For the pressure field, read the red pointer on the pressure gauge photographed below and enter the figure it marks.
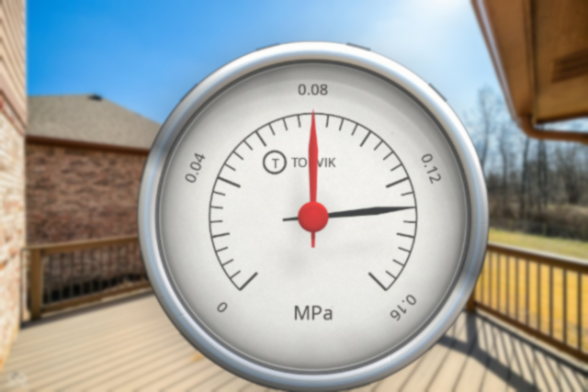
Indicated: 0.08 MPa
